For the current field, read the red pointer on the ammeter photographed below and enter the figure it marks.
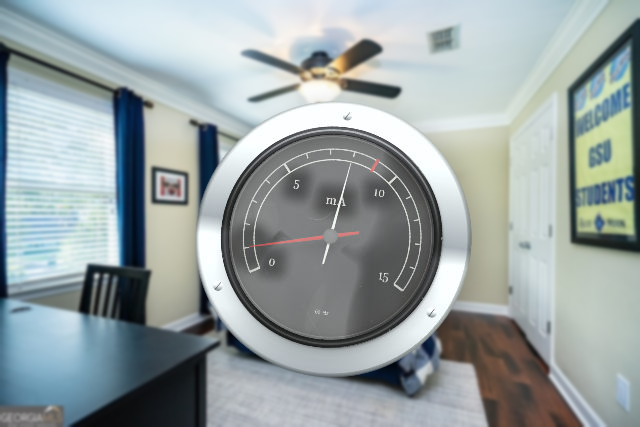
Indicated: 1 mA
